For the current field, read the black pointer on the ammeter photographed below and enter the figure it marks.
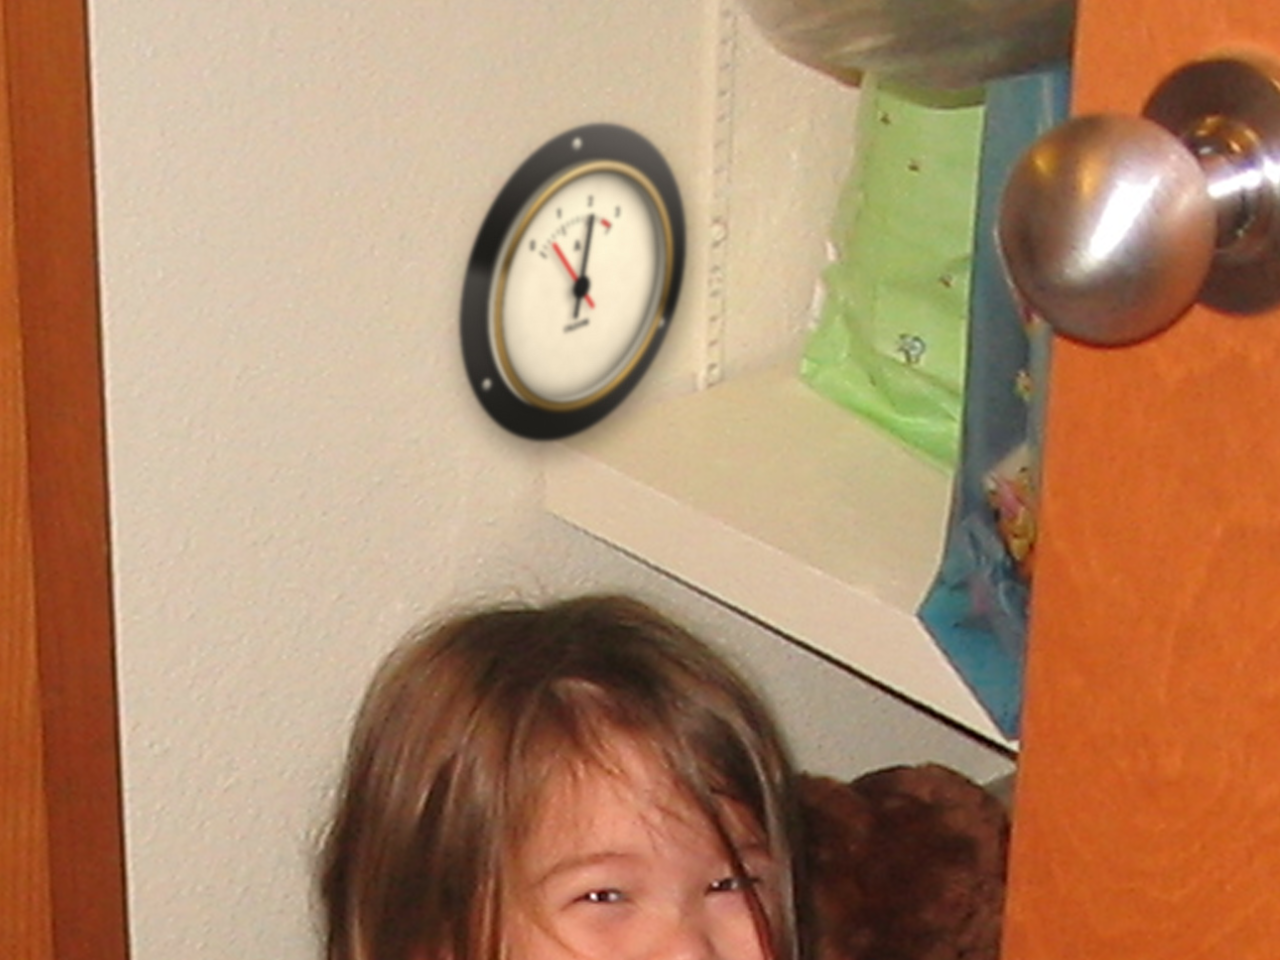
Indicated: 2 A
